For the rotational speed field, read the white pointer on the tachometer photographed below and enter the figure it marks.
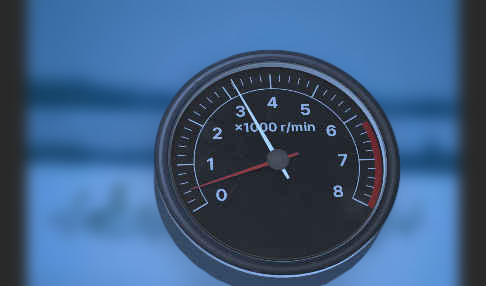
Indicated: 3200 rpm
